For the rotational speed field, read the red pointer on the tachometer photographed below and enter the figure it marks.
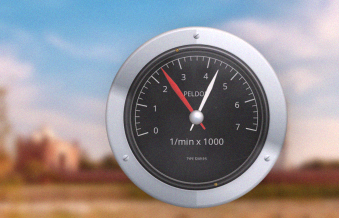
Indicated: 2400 rpm
